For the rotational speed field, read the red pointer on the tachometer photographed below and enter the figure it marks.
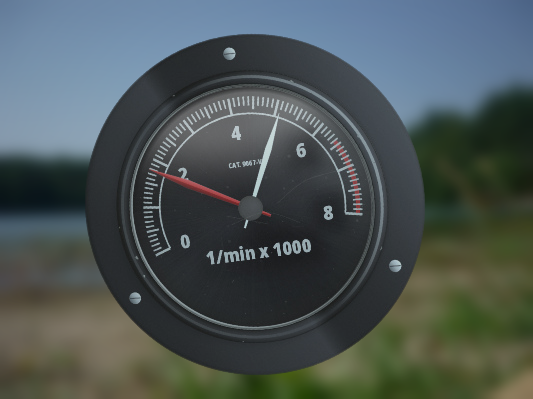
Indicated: 1800 rpm
